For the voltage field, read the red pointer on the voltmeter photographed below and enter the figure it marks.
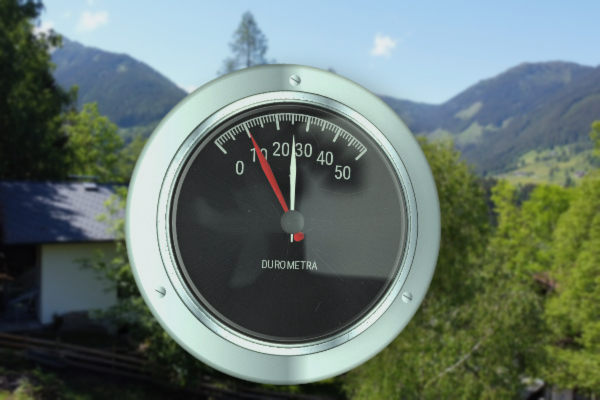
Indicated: 10 V
